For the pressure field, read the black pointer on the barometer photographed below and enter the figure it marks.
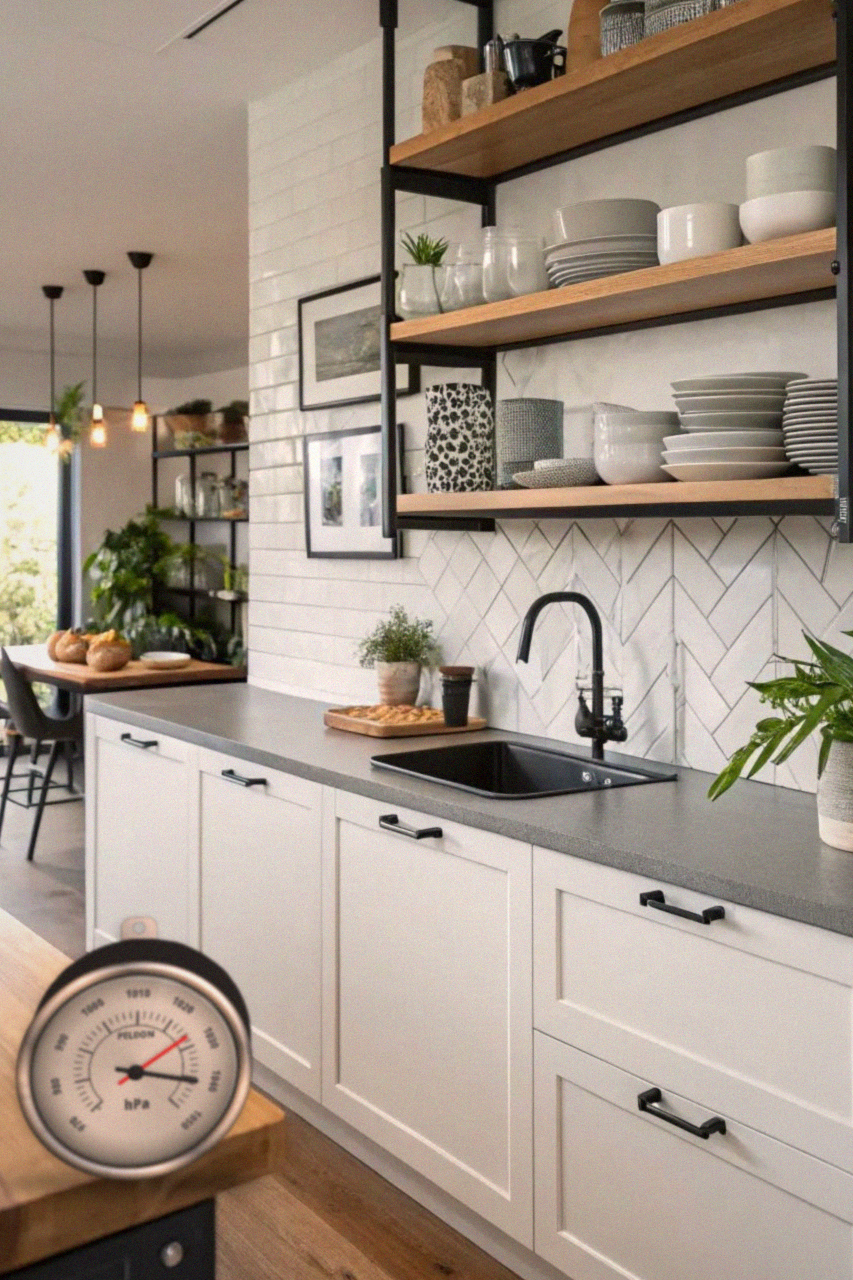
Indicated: 1040 hPa
